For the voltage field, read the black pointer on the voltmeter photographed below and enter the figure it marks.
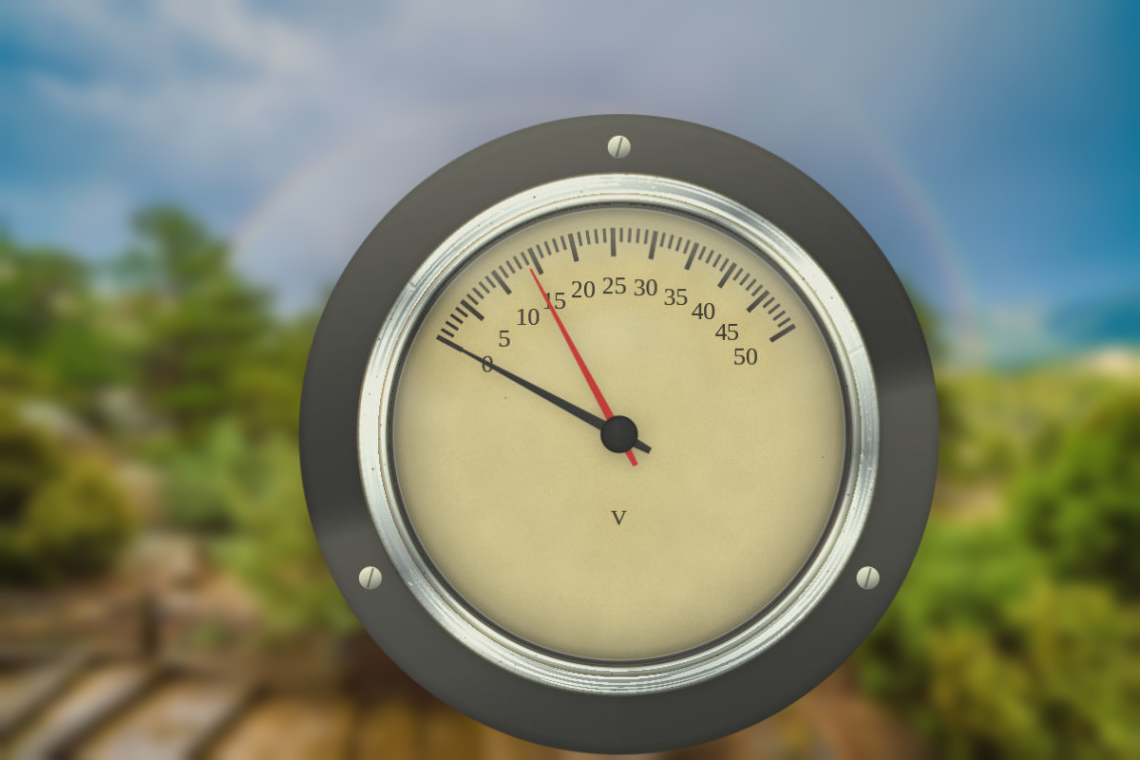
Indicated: 0 V
